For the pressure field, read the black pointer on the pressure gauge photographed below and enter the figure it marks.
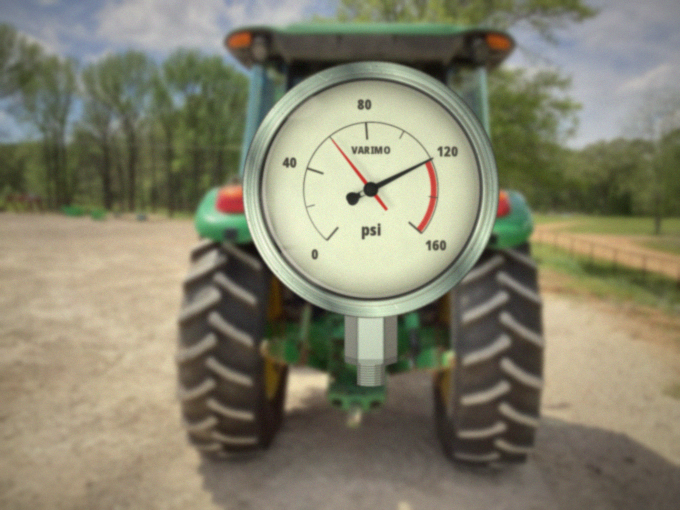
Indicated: 120 psi
